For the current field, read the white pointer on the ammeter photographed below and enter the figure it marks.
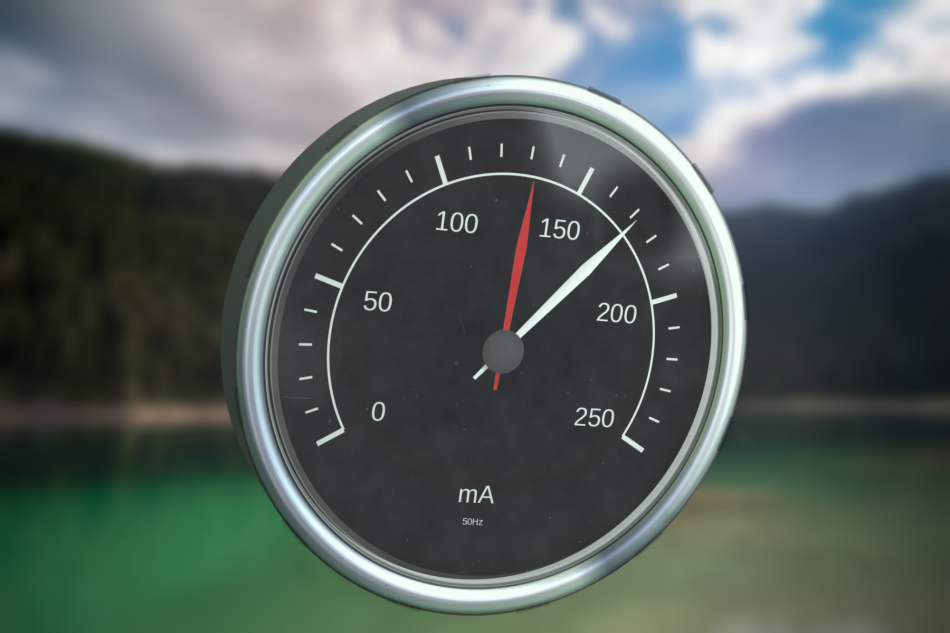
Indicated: 170 mA
